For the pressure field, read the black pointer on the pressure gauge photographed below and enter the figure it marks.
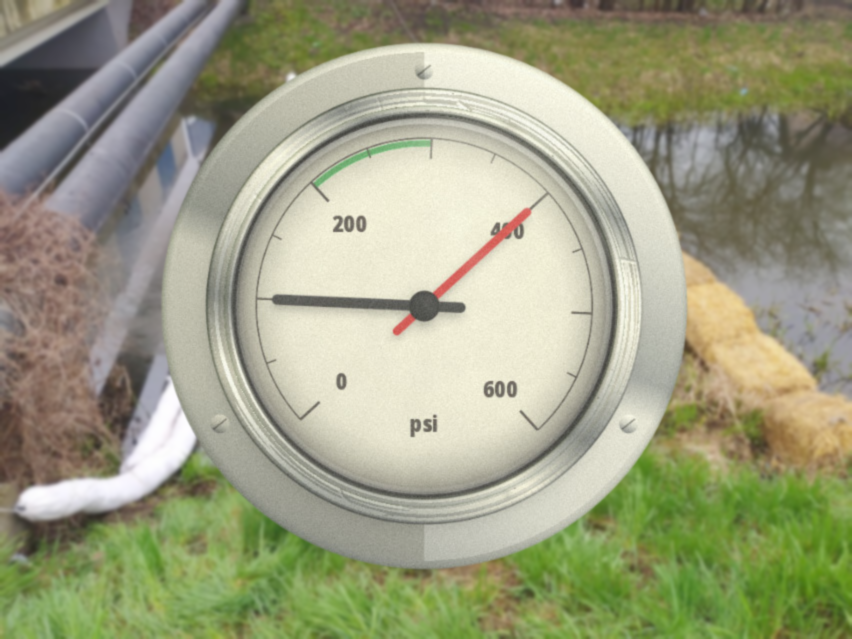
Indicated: 100 psi
